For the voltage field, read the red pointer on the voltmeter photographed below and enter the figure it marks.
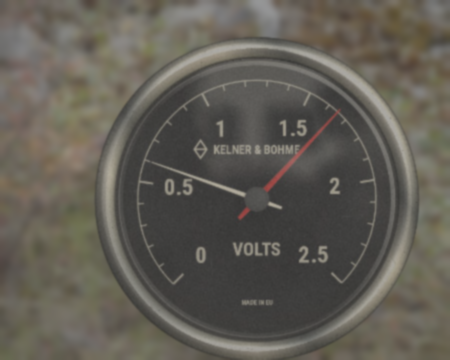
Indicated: 1.65 V
